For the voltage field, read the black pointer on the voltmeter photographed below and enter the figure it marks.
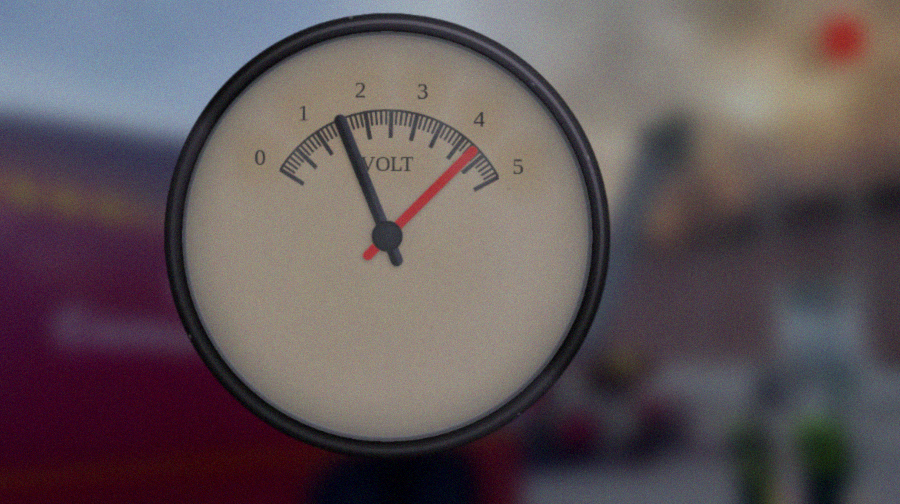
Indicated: 1.5 V
